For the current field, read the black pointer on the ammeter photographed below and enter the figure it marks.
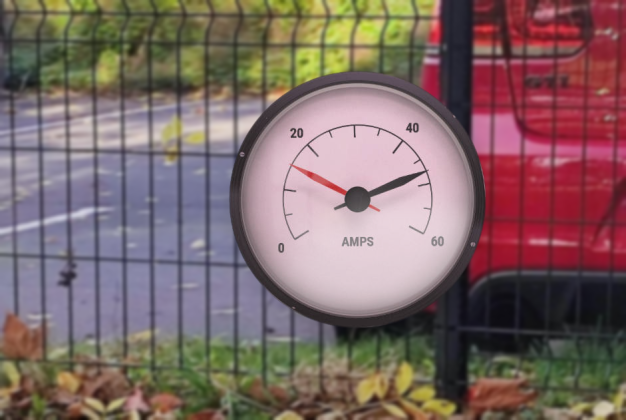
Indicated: 47.5 A
